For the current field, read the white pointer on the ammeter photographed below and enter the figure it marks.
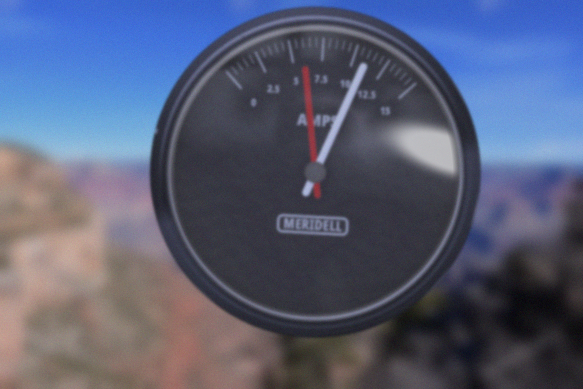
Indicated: 11 A
